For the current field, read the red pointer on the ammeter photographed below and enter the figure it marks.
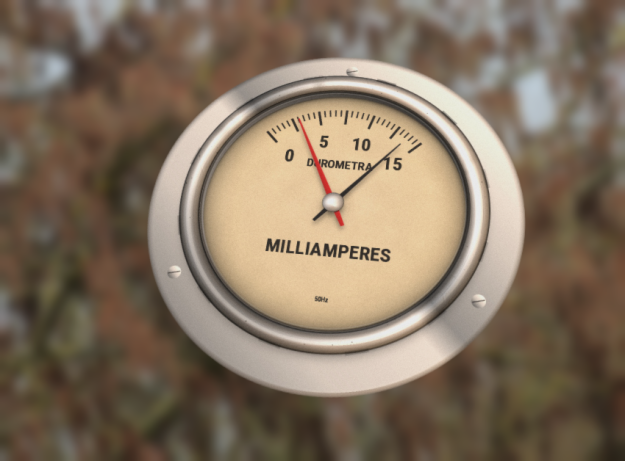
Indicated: 3 mA
